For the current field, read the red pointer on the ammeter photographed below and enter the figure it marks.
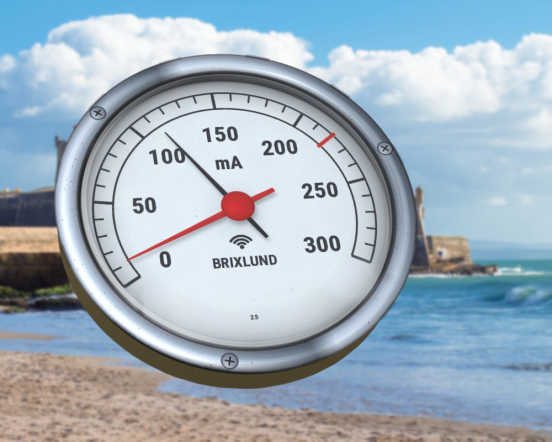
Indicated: 10 mA
